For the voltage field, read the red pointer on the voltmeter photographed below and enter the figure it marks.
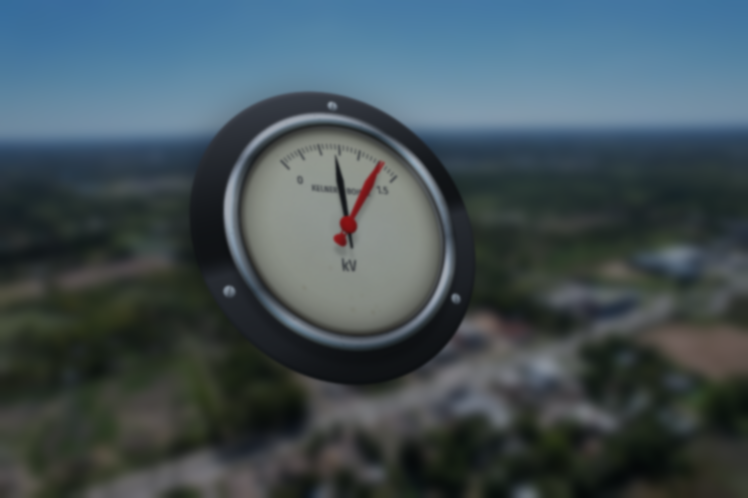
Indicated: 1.25 kV
